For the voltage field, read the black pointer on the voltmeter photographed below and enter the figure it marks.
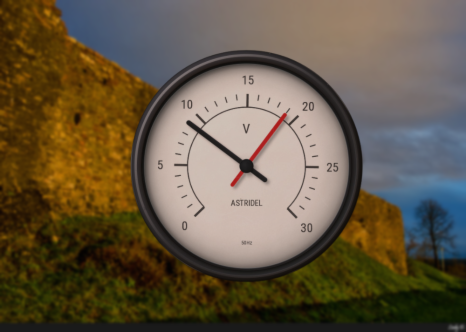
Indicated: 9 V
